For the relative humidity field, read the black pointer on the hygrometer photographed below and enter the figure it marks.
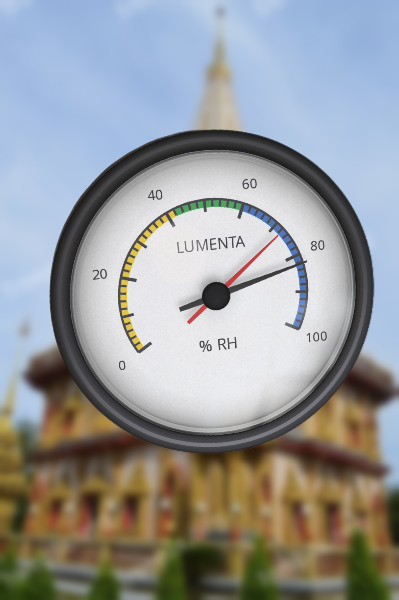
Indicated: 82 %
